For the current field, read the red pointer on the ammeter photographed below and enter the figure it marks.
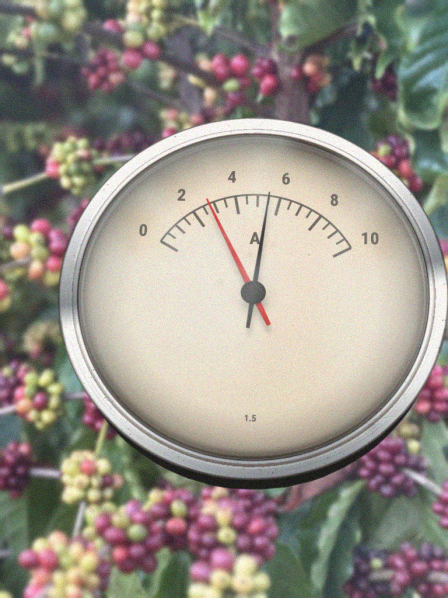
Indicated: 2.75 A
